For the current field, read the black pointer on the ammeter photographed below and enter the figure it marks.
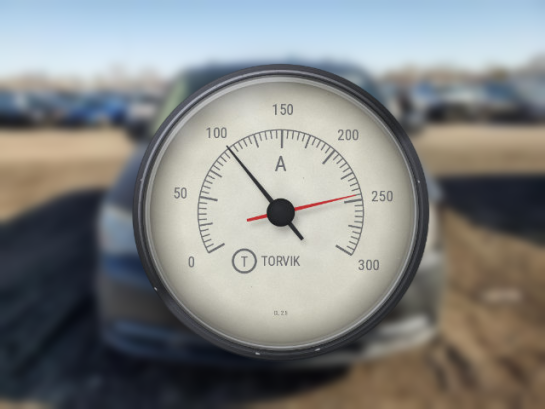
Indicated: 100 A
